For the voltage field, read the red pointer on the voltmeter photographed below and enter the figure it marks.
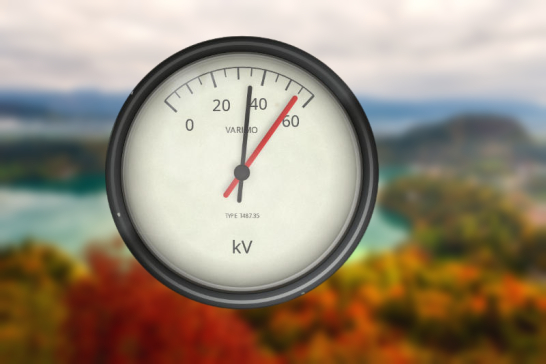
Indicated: 55 kV
